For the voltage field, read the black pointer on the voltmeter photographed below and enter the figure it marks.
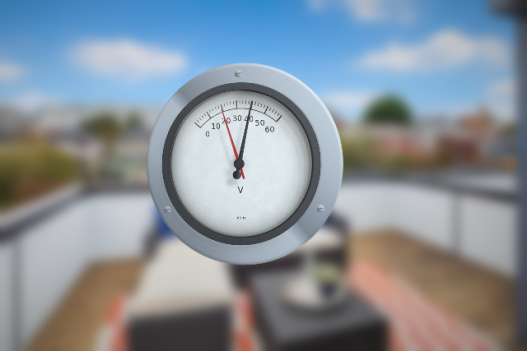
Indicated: 40 V
